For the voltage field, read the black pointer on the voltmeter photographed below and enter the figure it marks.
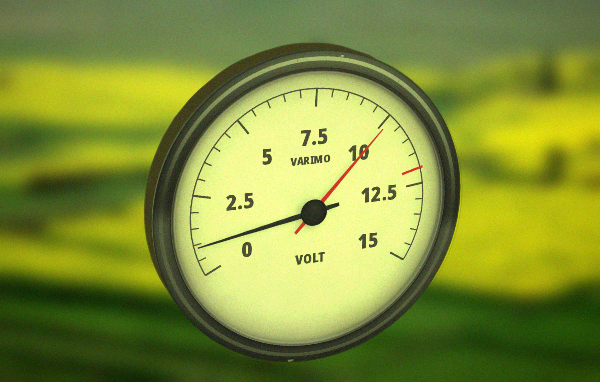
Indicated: 1 V
